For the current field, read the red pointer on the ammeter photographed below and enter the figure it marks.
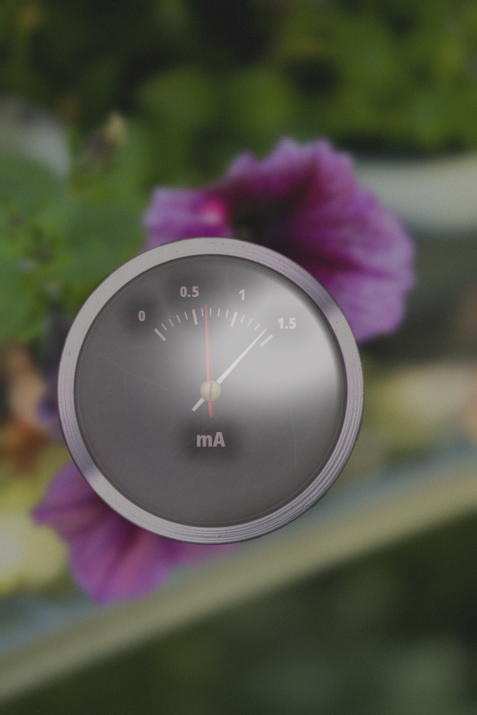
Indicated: 0.65 mA
